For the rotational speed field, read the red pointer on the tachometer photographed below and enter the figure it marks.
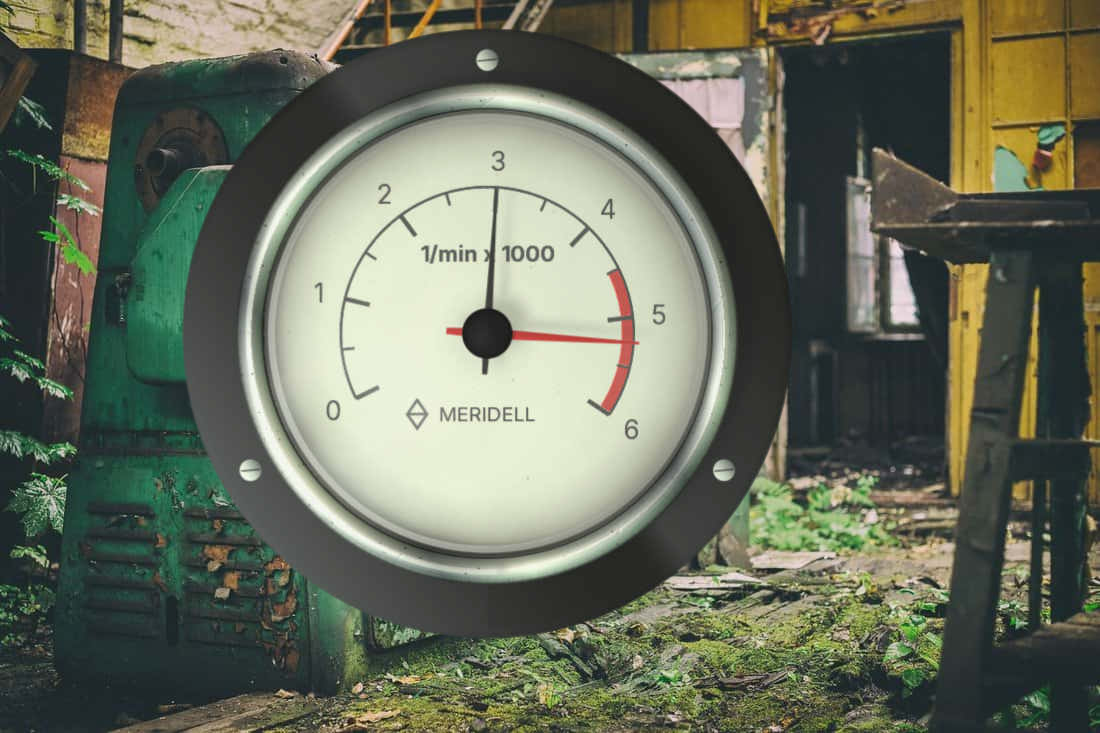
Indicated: 5250 rpm
